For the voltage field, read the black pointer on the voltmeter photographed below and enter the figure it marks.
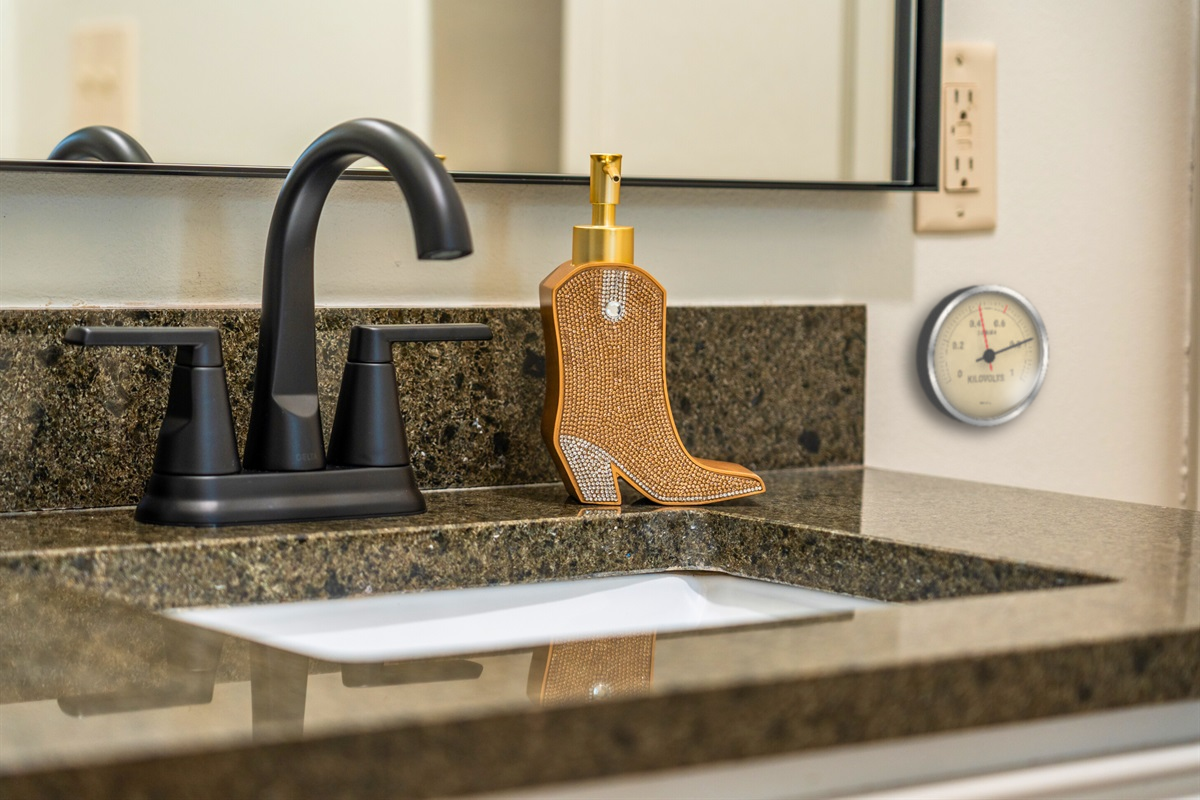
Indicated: 0.8 kV
